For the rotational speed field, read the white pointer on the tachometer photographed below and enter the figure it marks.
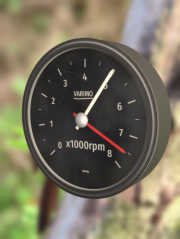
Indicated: 5000 rpm
